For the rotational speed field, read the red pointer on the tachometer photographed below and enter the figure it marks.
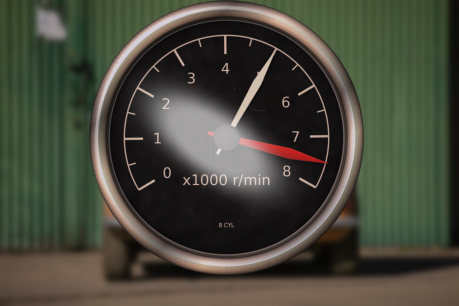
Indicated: 7500 rpm
